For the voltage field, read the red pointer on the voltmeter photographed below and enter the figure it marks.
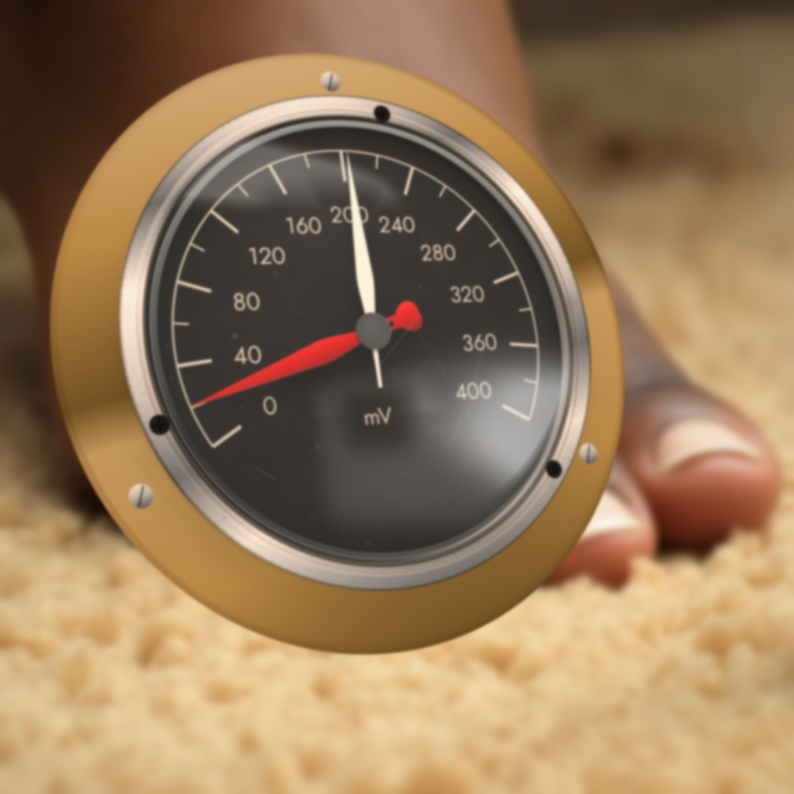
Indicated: 20 mV
